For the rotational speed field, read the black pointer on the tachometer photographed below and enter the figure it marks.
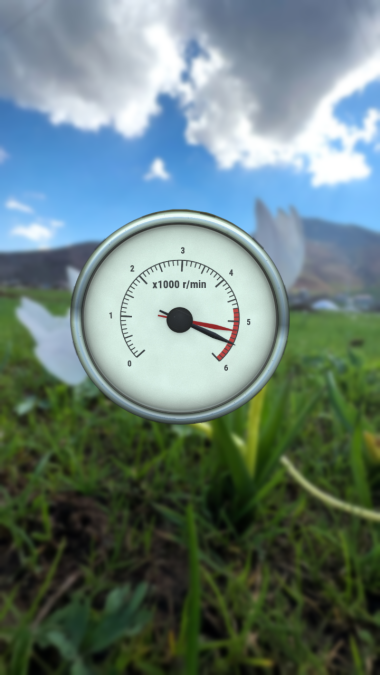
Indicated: 5500 rpm
